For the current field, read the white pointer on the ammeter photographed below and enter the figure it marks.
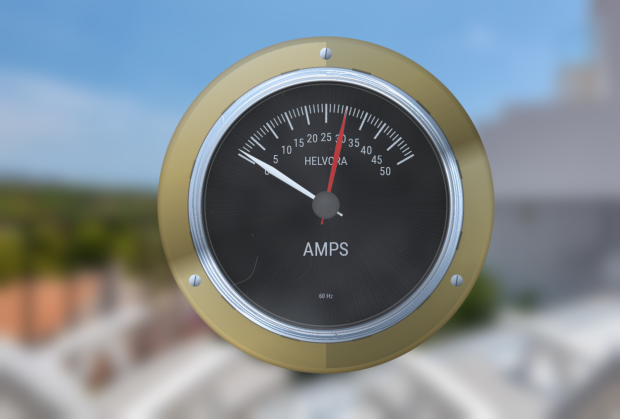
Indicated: 1 A
